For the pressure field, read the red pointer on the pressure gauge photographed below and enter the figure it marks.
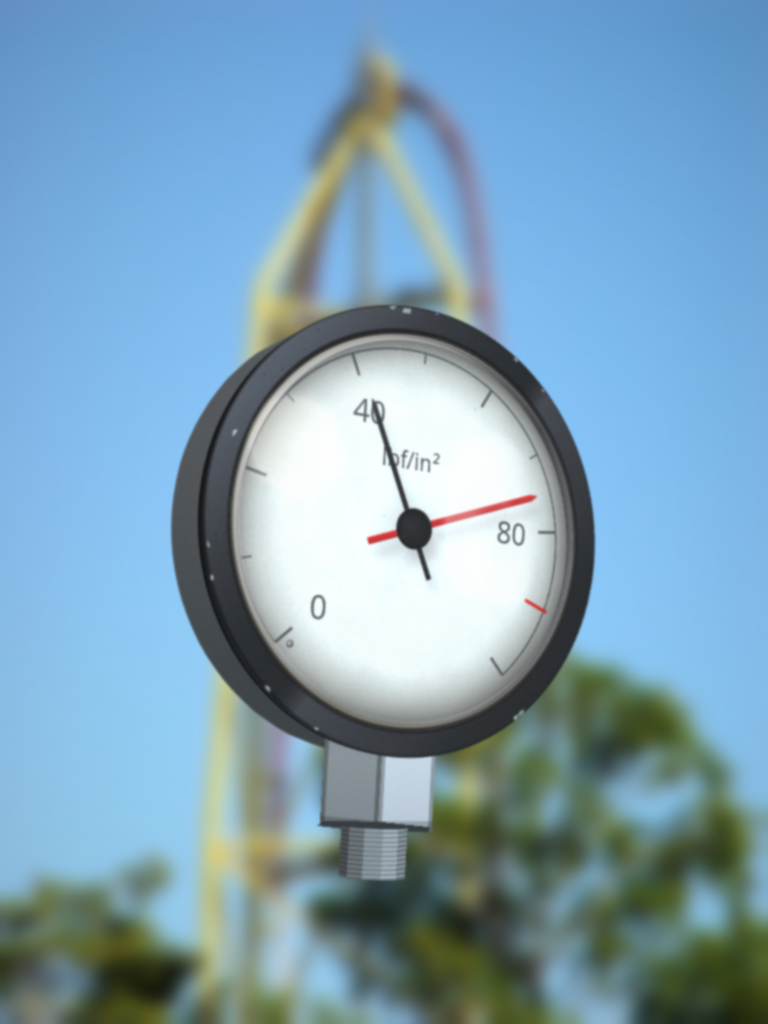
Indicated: 75 psi
